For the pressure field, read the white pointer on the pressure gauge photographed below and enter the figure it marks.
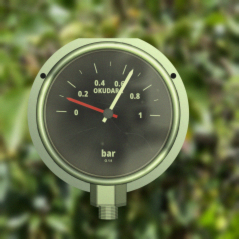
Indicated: 0.65 bar
